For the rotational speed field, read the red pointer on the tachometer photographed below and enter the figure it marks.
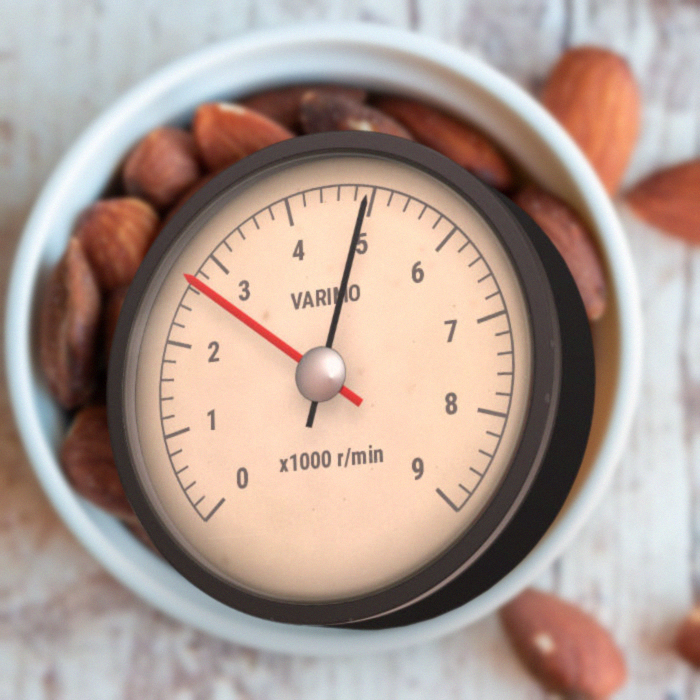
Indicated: 2700 rpm
